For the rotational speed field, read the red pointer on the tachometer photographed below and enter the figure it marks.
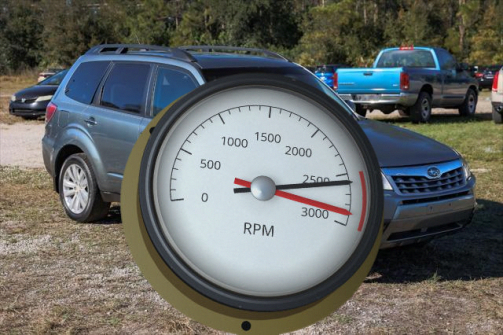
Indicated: 2900 rpm
